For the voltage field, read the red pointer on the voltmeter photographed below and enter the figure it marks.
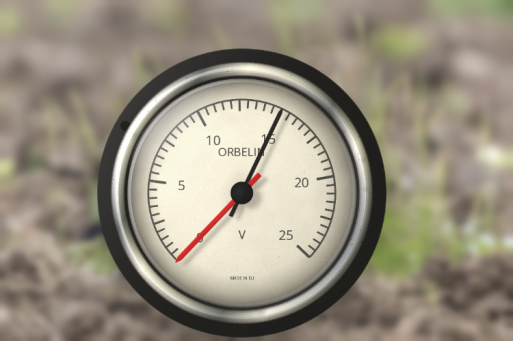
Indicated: 0 V
